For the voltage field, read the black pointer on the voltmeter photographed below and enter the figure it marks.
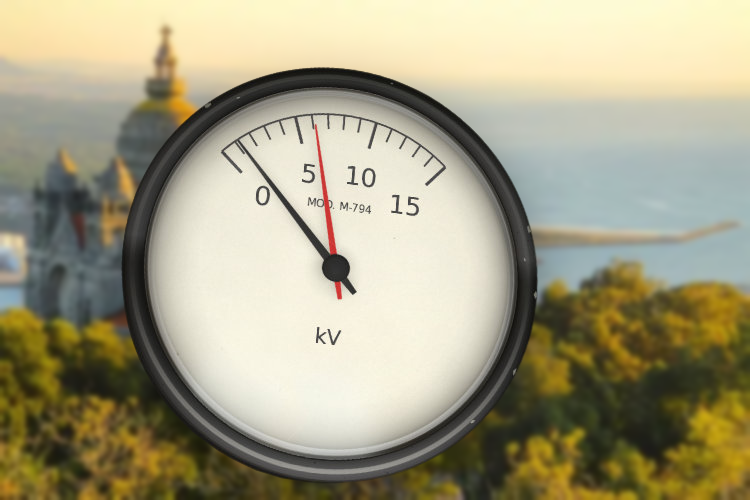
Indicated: 1 kV
